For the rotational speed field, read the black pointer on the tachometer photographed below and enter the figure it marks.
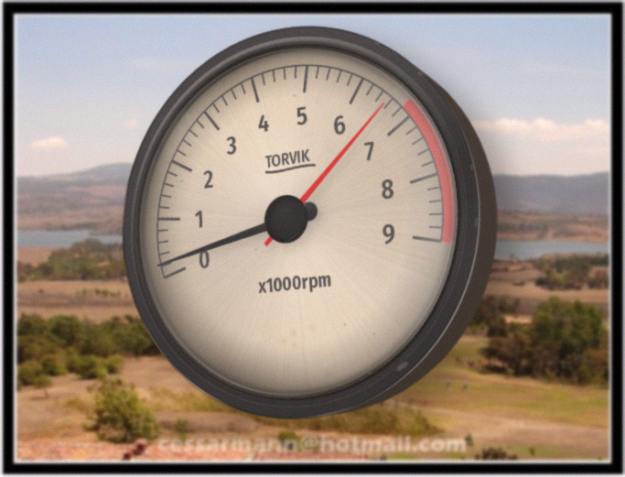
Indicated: 200 rpm
